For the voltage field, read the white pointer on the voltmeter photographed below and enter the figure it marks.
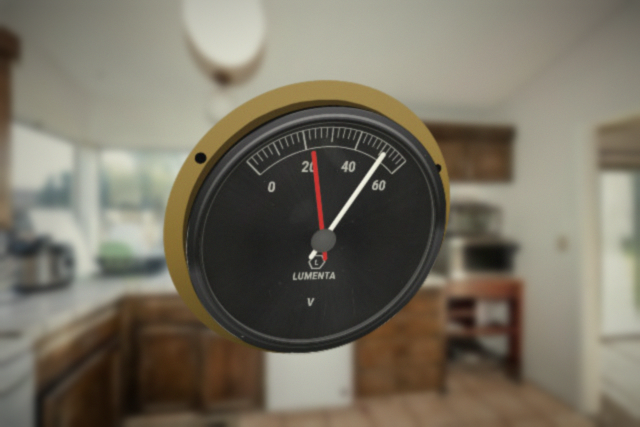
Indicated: 50 V
